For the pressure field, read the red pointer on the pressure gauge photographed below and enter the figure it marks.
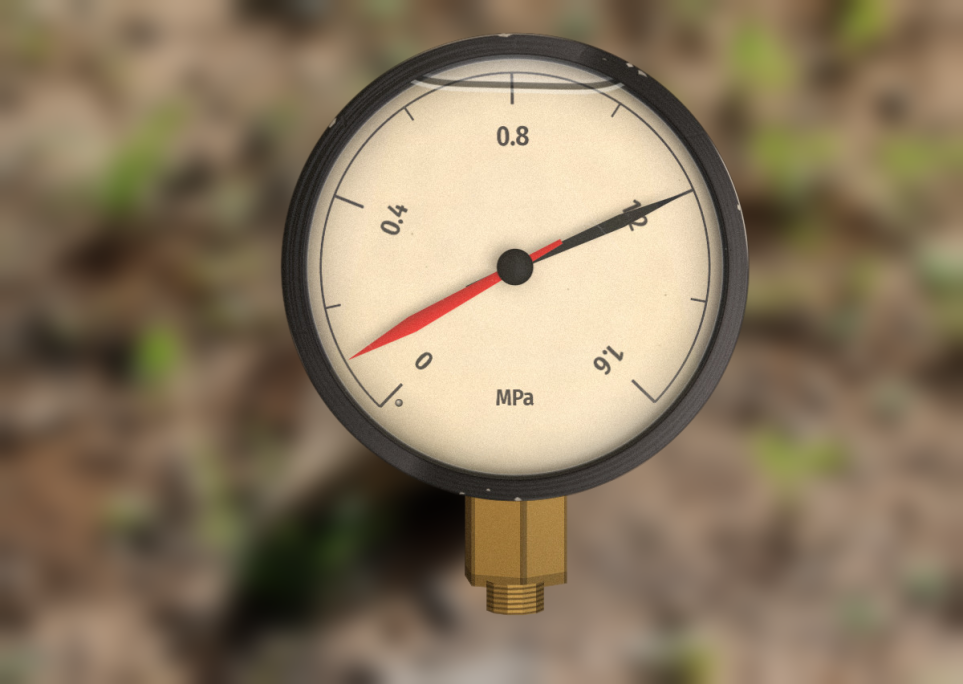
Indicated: 0.1 MPa
